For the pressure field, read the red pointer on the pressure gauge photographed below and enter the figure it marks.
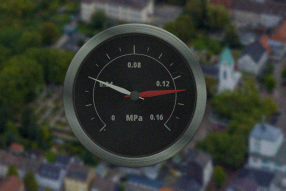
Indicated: 0.13 MPa
